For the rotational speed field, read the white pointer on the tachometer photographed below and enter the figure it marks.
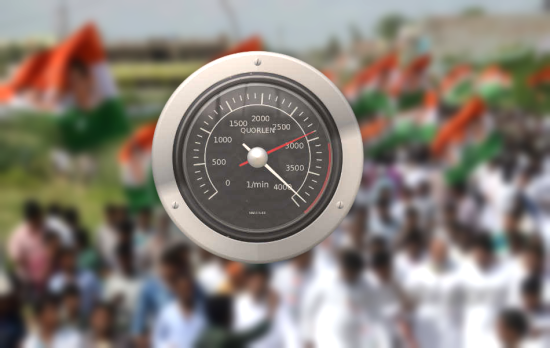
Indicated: 3900 rpm
